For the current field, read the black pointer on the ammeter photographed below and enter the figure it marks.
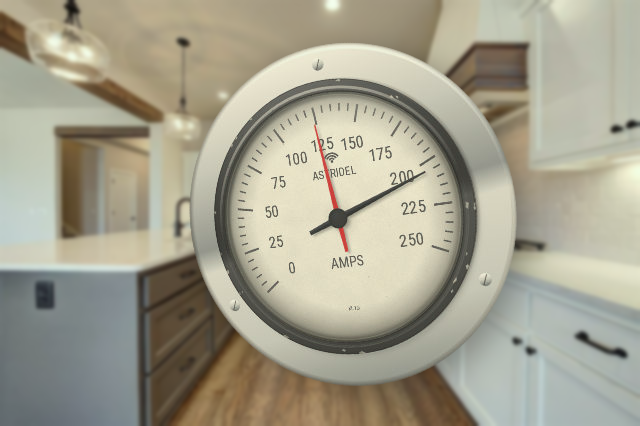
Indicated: 205 A
